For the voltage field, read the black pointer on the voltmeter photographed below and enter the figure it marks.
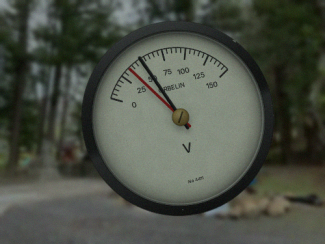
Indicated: 50 V
